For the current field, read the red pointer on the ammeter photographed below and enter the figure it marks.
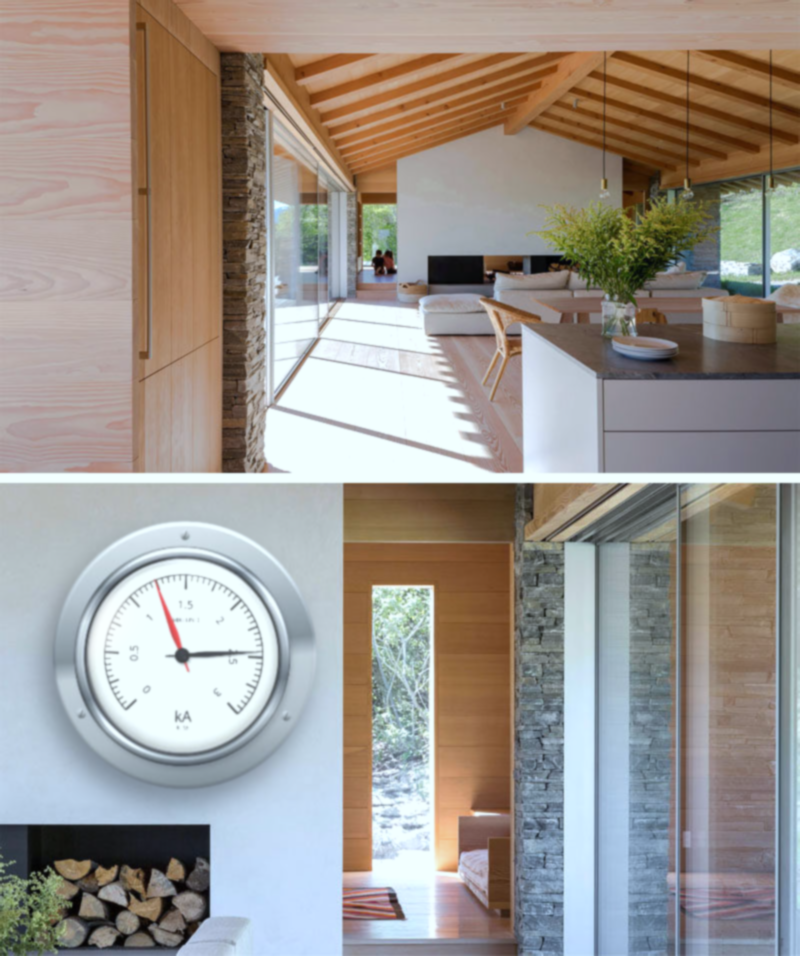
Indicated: 1.25 kA
